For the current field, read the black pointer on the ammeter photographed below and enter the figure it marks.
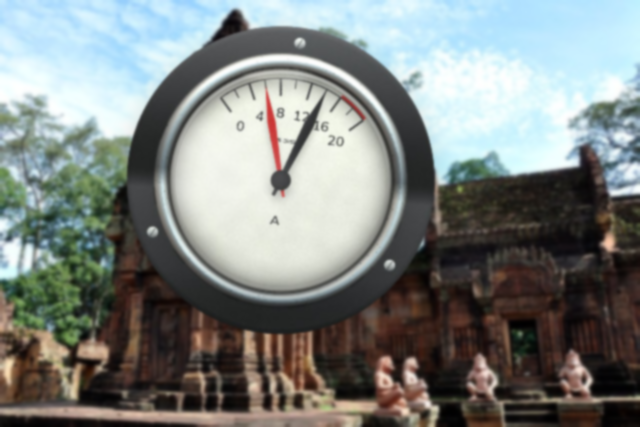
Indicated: 14 A
